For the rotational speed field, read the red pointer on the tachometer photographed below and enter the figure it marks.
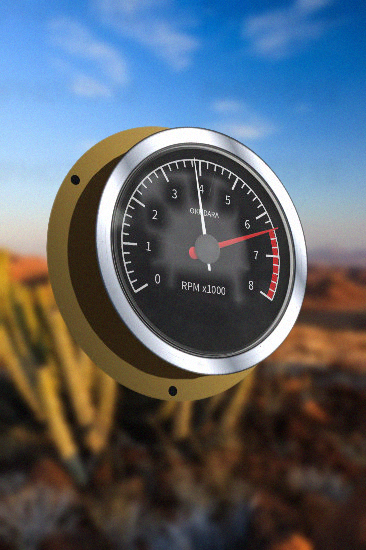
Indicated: 6400 rpm
